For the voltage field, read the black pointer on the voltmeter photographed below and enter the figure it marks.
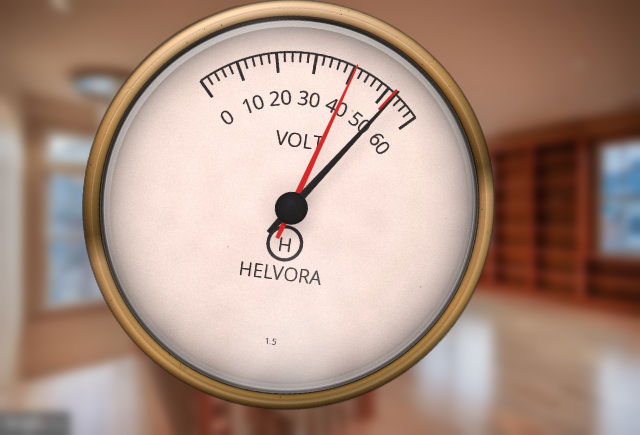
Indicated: 52 V
